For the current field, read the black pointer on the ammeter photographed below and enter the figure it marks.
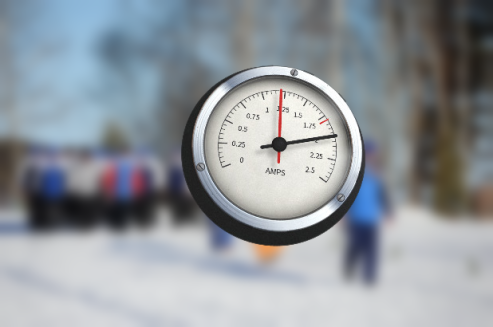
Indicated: 2 A
